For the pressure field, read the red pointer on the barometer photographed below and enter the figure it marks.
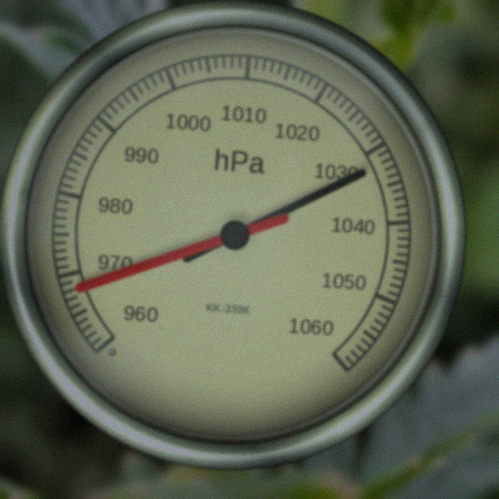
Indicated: 968 hPa
